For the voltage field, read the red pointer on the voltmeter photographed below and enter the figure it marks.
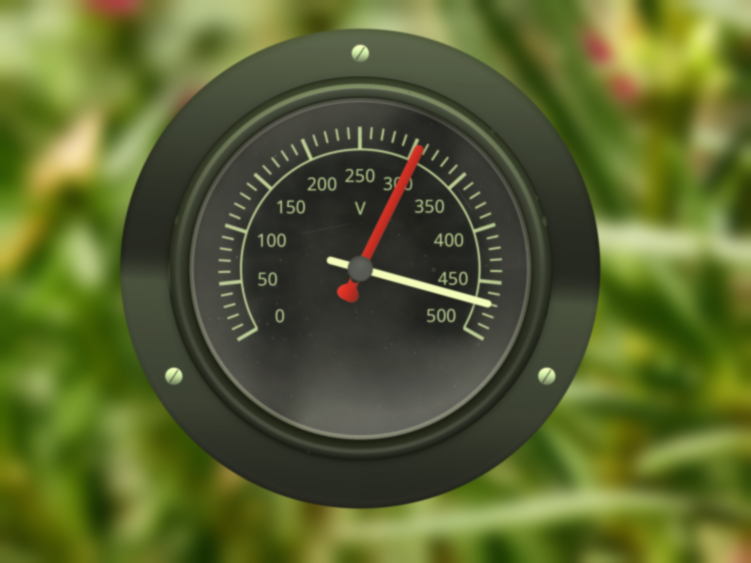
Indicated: 305 V
